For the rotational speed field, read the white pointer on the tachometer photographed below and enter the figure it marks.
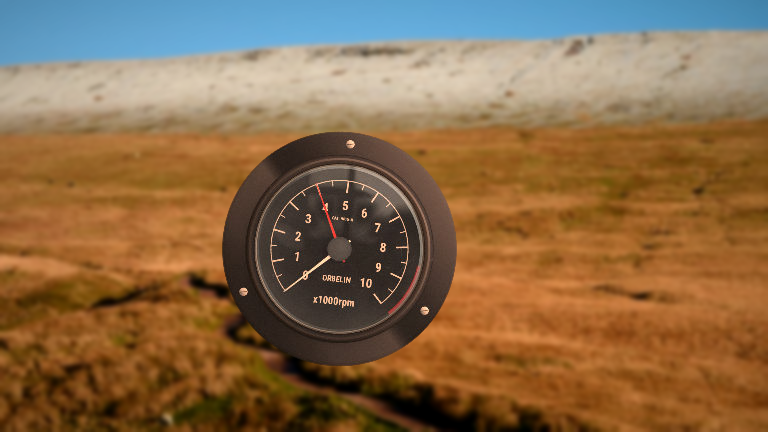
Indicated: 0 rpm
